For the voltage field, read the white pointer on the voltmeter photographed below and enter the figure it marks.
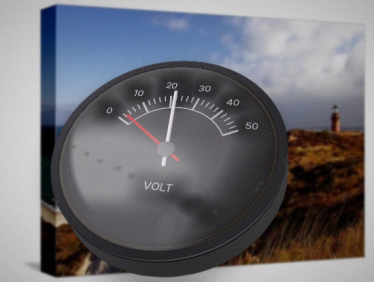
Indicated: 22 V
